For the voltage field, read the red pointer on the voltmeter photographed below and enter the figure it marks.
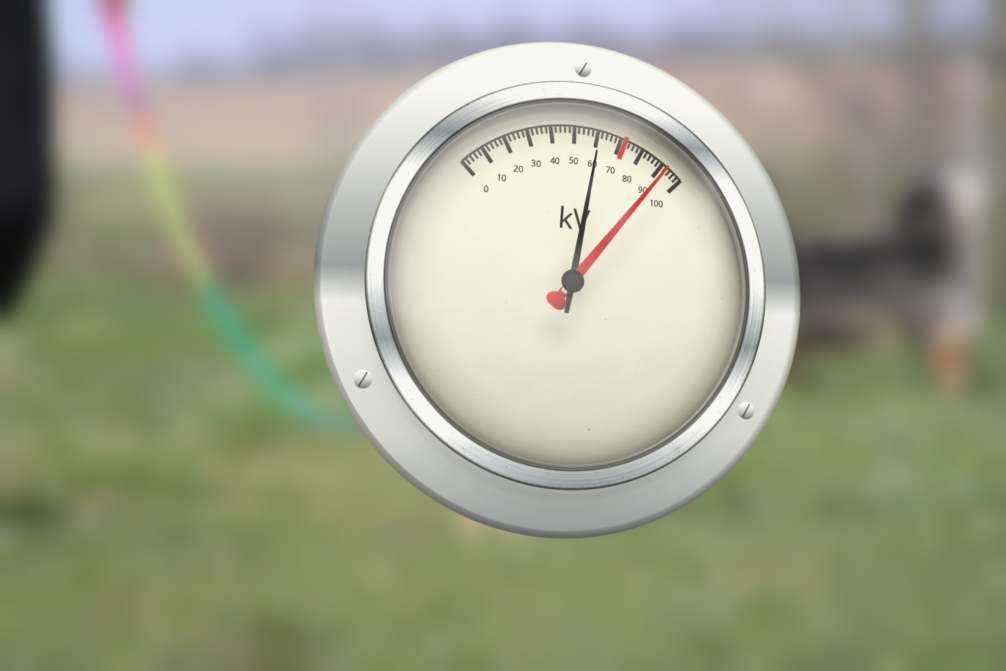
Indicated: 92 kV
